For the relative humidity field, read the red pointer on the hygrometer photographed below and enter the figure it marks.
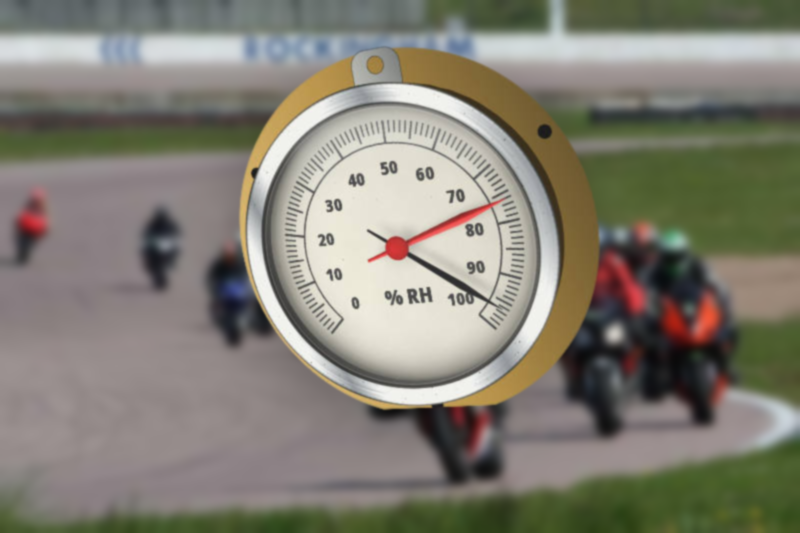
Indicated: 76 %
